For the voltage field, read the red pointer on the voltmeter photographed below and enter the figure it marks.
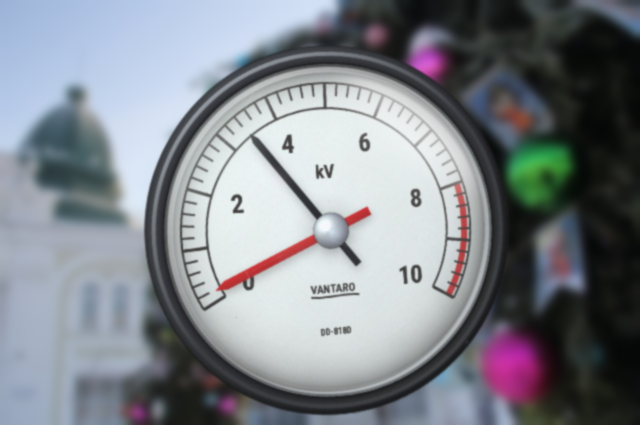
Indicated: 0.2 kV
